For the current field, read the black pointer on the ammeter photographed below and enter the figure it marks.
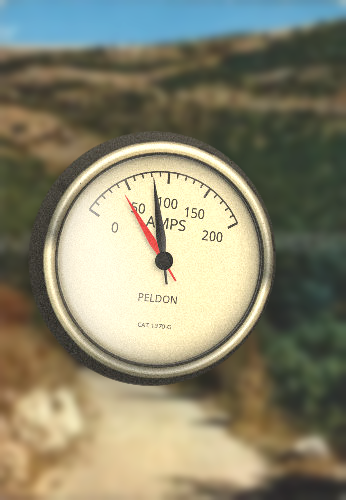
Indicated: 80 A
